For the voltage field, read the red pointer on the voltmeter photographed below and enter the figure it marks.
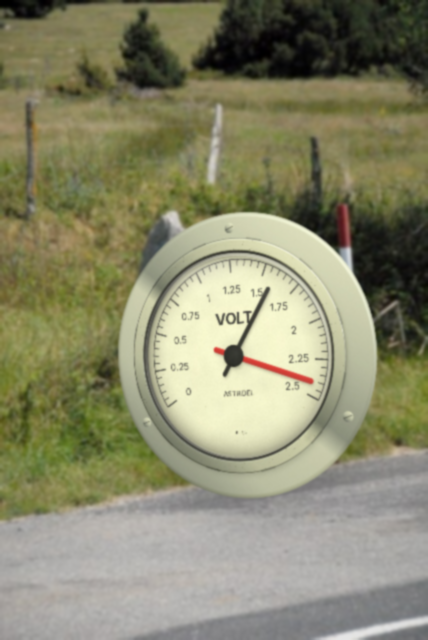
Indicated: 2.4 V
